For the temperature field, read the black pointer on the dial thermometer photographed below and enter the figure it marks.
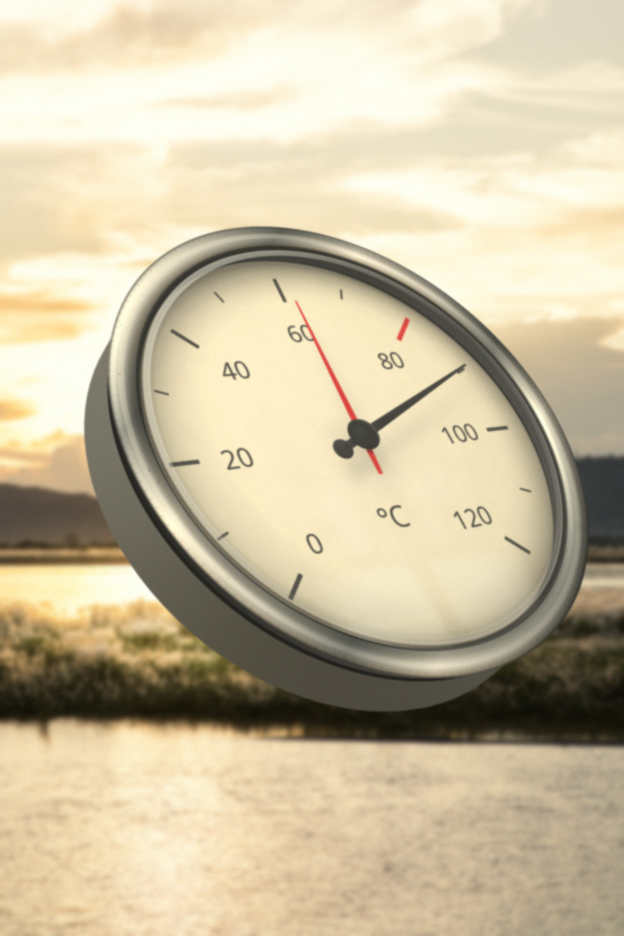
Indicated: 90 °C
